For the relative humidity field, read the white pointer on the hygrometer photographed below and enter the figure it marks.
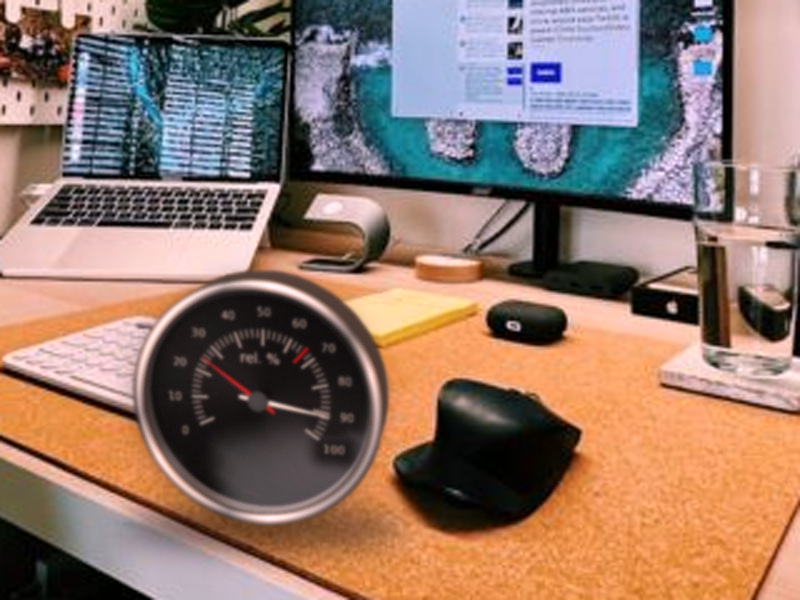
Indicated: 90 %
